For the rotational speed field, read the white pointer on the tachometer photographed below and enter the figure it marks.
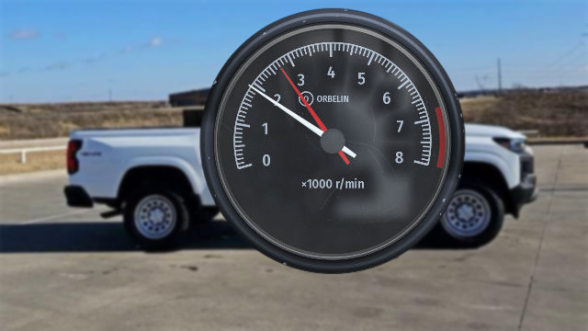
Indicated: 1900 rpm
